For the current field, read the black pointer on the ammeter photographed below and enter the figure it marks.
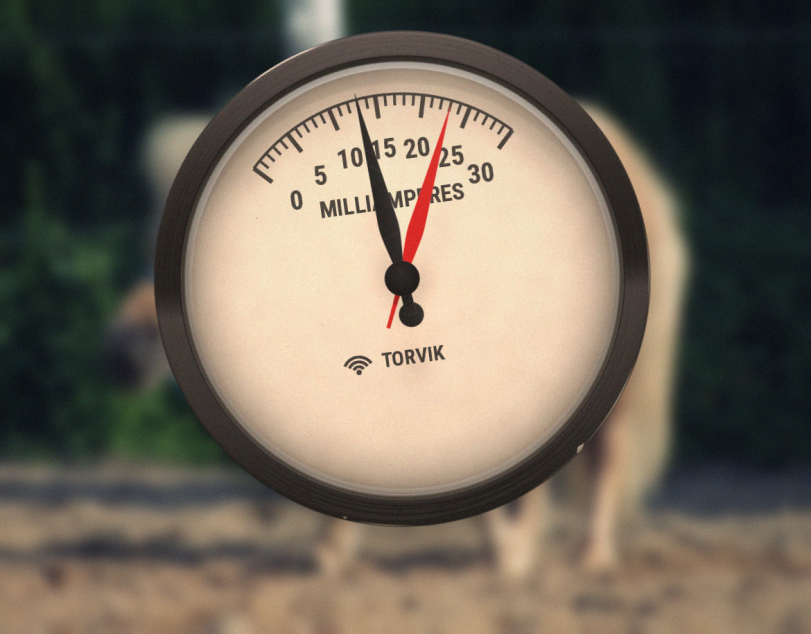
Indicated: 13 mA
